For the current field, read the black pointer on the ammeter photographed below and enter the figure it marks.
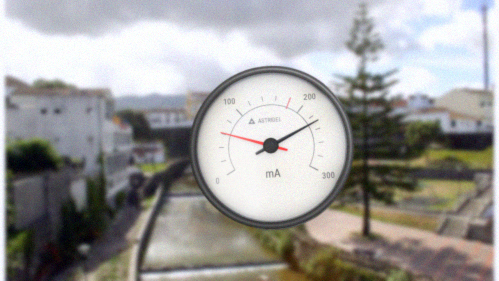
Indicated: 230 mA
